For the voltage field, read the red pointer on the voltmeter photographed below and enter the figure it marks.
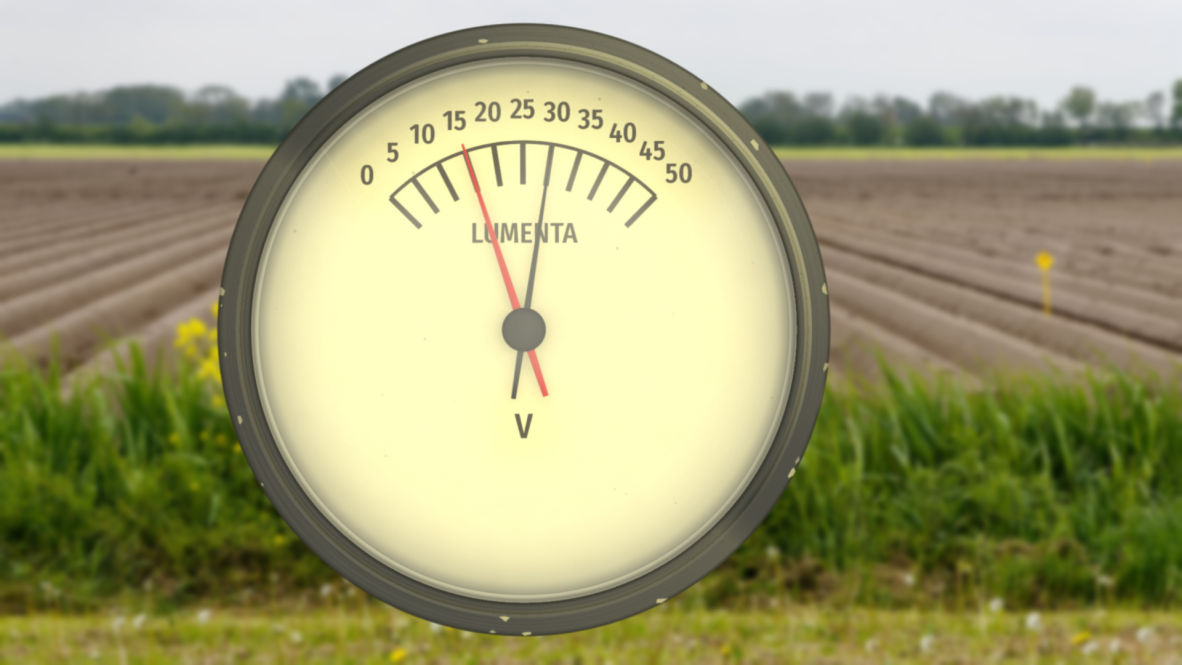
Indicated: 15 V
